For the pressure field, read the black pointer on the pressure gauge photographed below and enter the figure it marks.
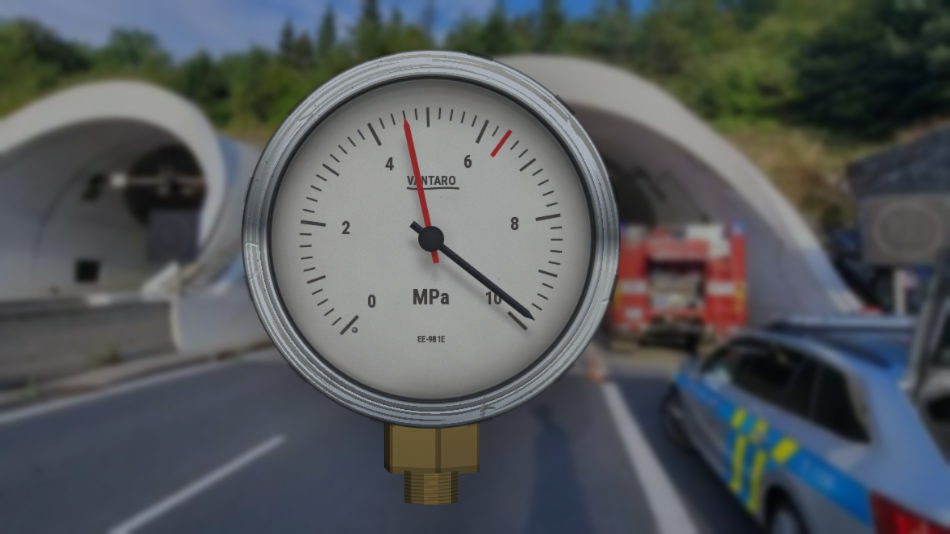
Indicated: 9.8 MPa
